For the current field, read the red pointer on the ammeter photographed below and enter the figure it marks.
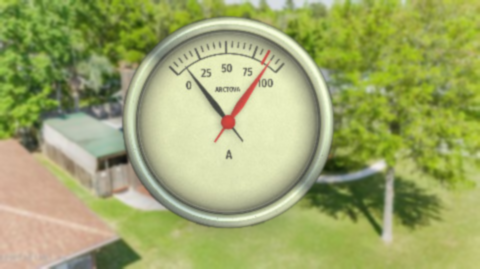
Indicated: 90 A
